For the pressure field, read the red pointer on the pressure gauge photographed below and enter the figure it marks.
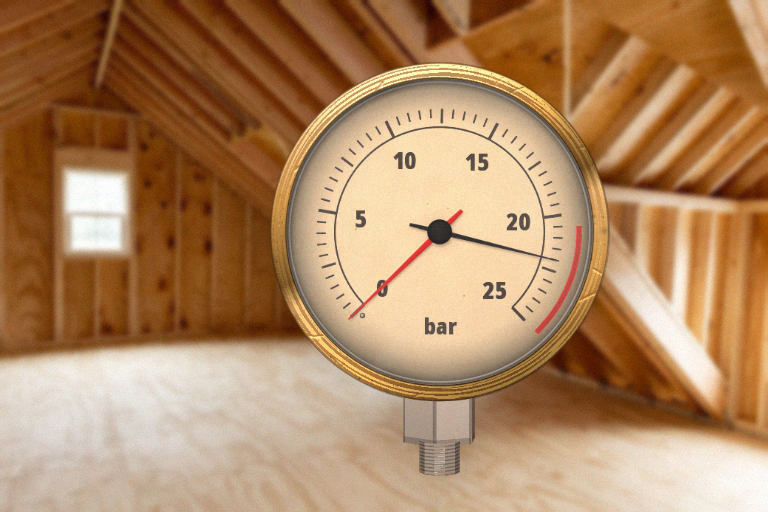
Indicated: 0 bar
